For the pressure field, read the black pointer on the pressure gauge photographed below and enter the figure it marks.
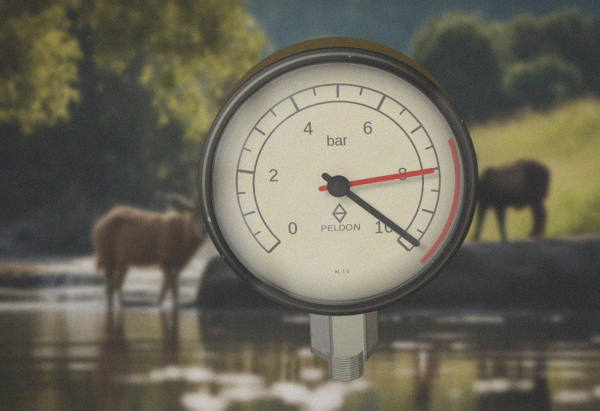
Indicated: 9.75 bar
